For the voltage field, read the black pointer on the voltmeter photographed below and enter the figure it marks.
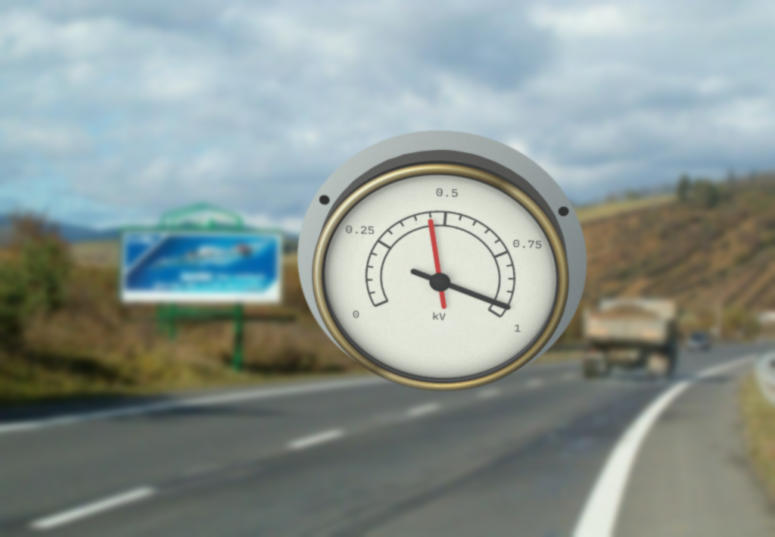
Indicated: 0.95 kV
